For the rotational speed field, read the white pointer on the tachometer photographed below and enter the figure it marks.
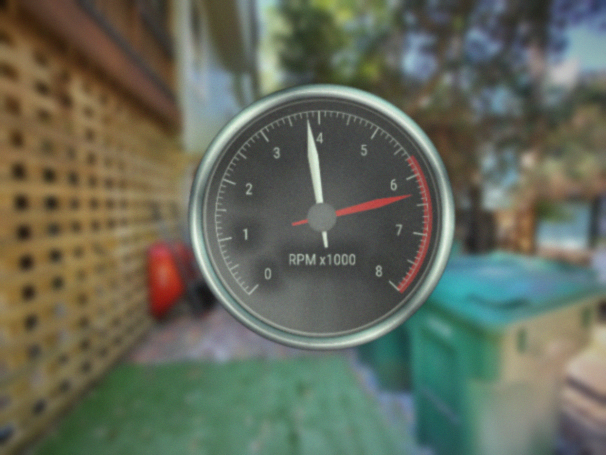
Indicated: 3800 rpm
